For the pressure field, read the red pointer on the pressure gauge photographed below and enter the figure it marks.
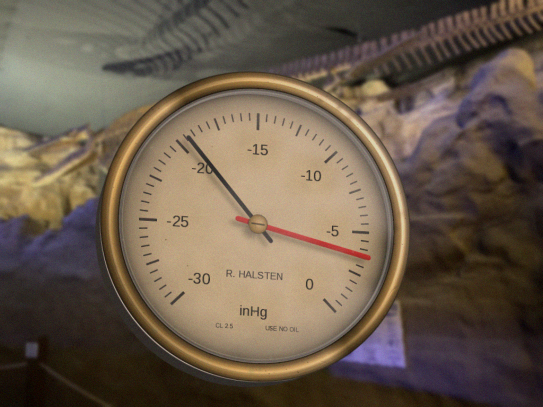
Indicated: -3.5 inHg
